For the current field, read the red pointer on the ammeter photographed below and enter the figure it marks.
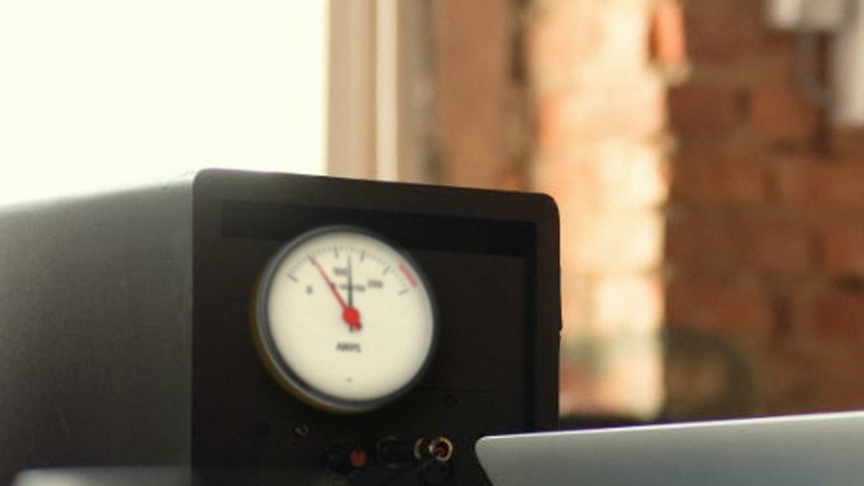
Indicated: 50 A
